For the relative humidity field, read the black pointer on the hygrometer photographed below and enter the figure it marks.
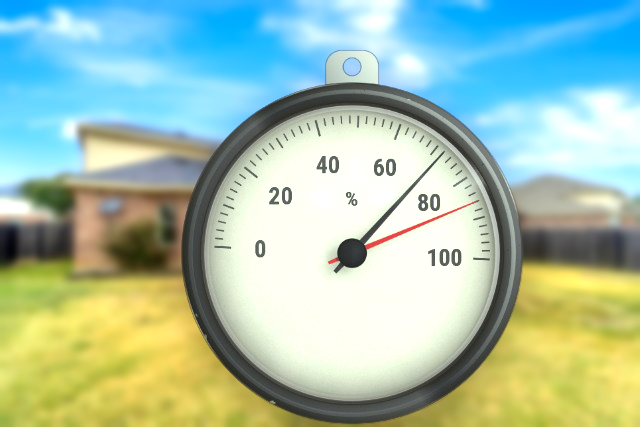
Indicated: 72 %
